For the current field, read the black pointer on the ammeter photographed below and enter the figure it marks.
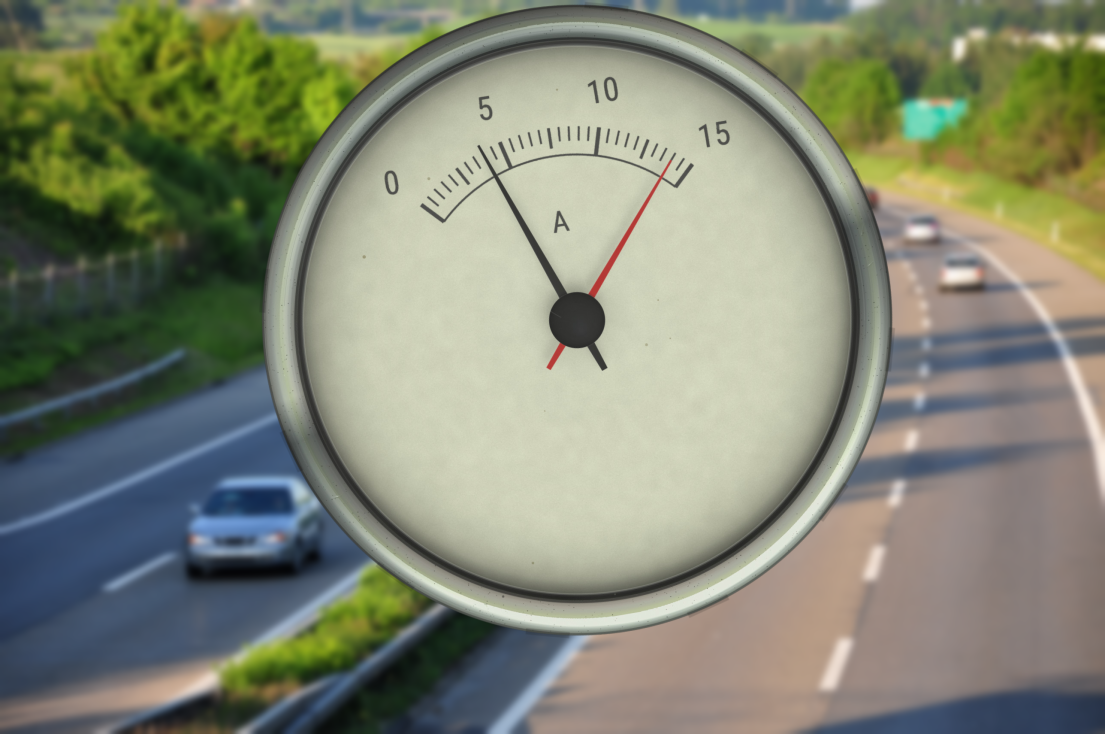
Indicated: 4 A
